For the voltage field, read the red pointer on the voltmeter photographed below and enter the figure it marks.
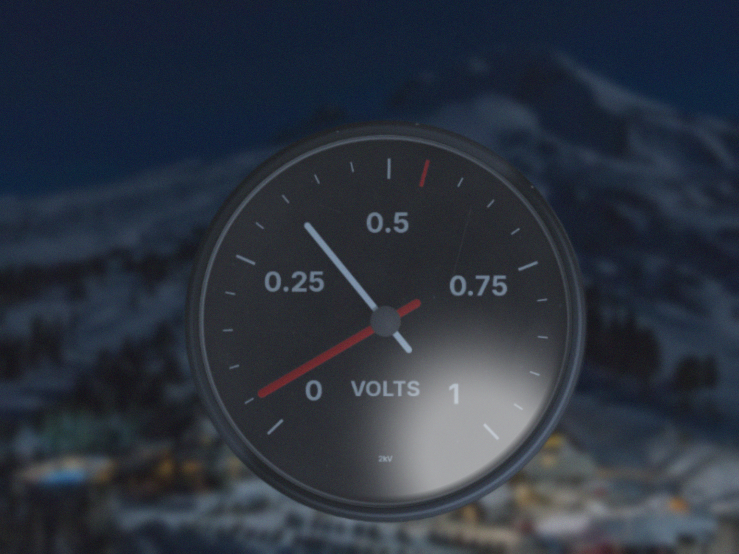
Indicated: 0.05 V
